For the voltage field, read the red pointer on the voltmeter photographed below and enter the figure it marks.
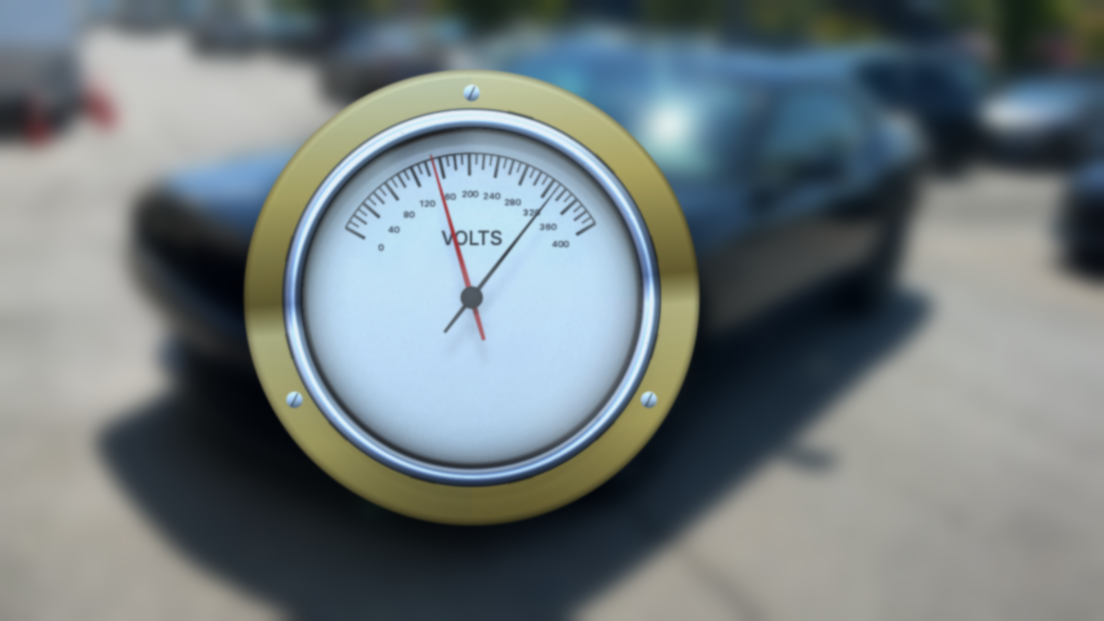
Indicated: 150 V
